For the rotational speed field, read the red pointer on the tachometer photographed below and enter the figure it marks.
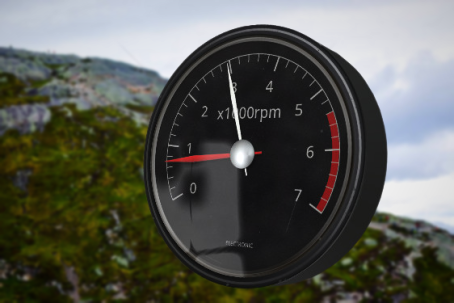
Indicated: 700 rpm
